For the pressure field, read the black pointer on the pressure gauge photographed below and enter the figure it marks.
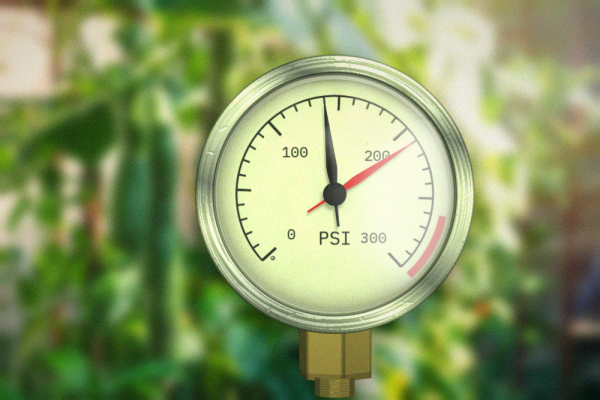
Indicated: 140 psi
